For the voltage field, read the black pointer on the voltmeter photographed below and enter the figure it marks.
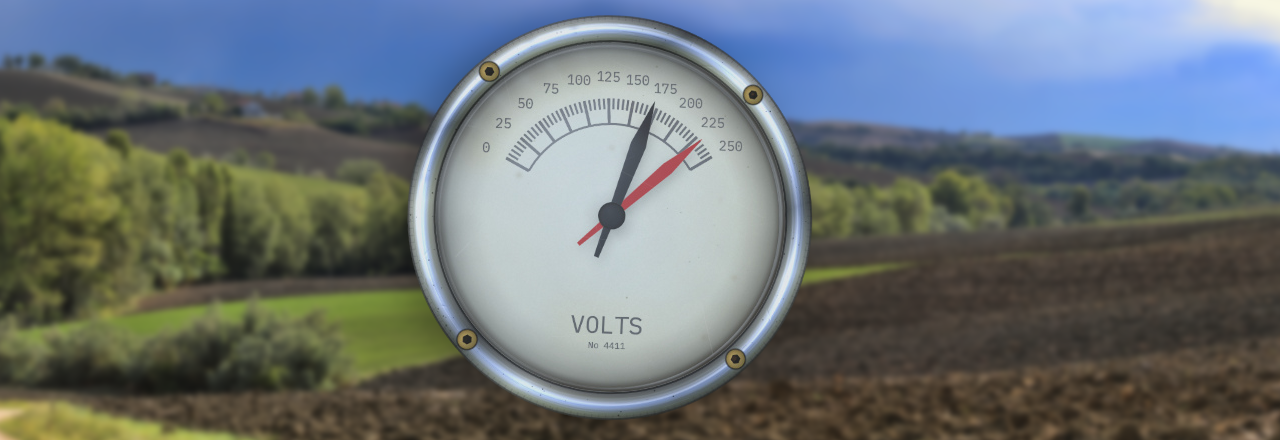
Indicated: 170 V
